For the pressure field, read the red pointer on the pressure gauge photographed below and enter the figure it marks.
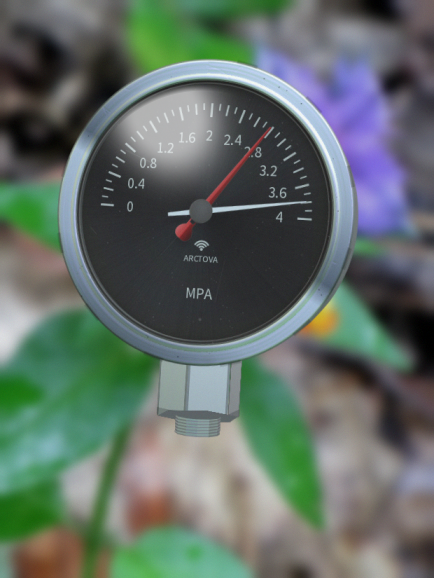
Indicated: 2.8 MPa
